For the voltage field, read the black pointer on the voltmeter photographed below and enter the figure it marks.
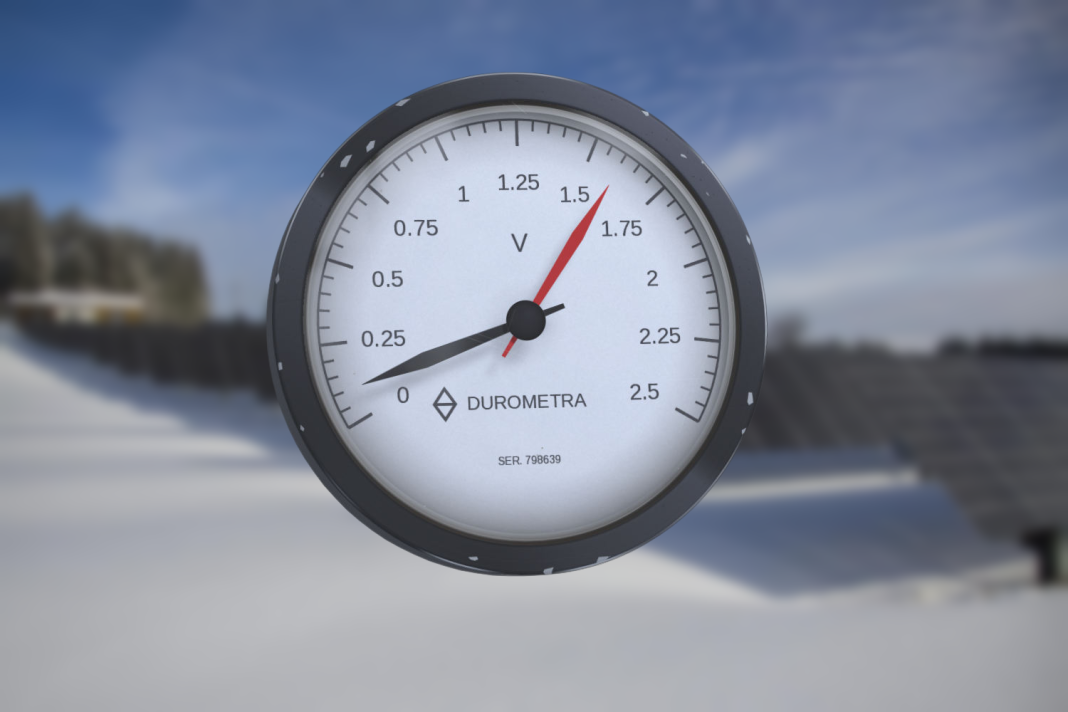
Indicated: 0.1 V
